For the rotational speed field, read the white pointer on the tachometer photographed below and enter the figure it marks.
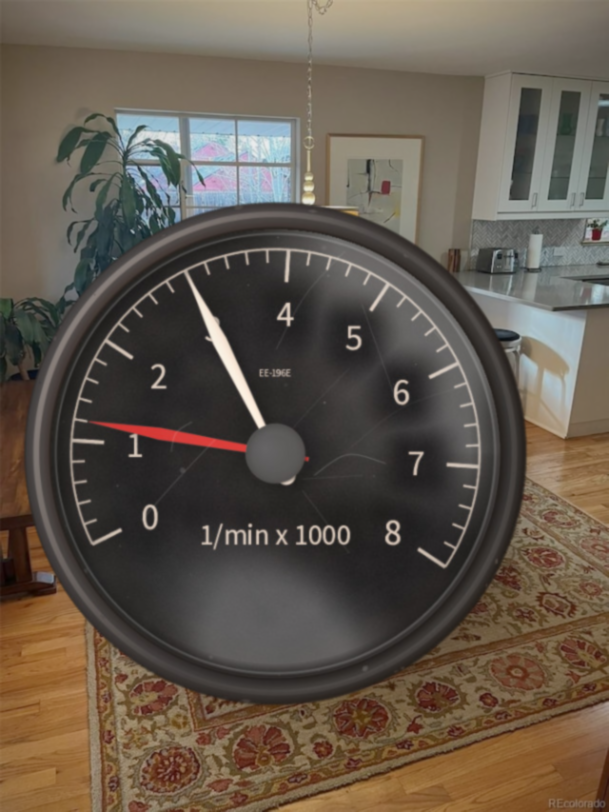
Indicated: 3000 rpm
